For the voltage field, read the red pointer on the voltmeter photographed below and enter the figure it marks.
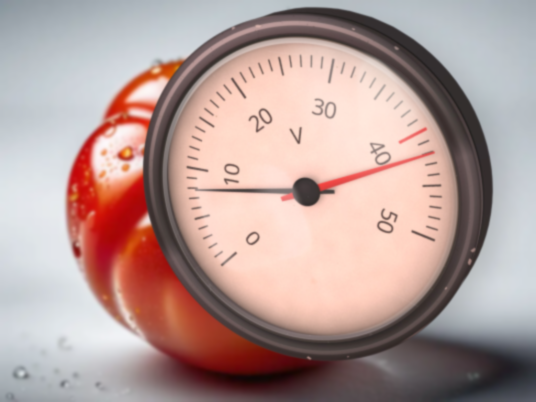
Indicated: 42 V
